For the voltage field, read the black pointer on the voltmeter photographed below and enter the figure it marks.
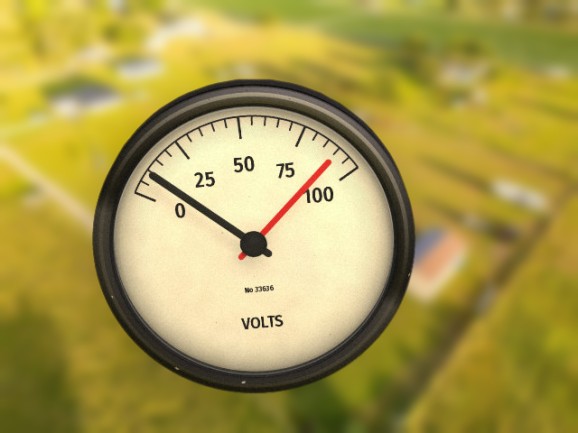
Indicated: 10 V
